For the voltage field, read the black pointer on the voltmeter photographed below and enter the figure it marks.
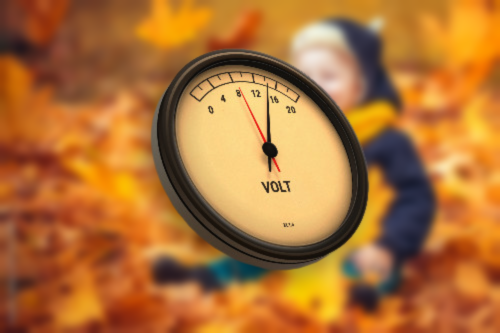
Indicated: 14 V
